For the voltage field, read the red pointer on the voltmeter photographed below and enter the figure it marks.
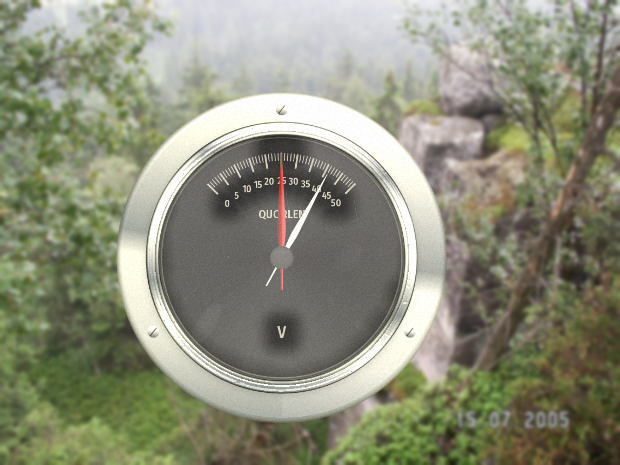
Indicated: 25 V
